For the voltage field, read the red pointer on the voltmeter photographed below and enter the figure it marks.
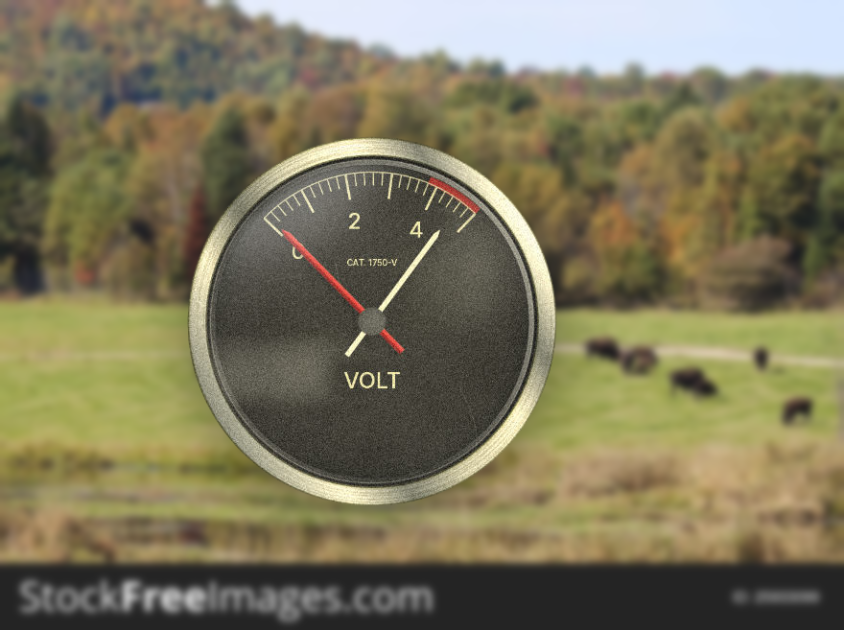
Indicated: 0.1 V
